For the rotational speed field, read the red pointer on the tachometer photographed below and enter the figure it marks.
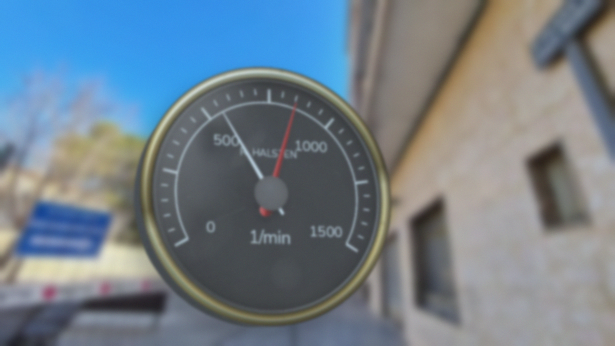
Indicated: 850 rpm
